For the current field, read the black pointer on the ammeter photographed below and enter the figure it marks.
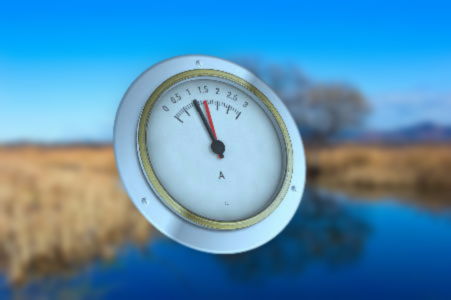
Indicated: 1 A
